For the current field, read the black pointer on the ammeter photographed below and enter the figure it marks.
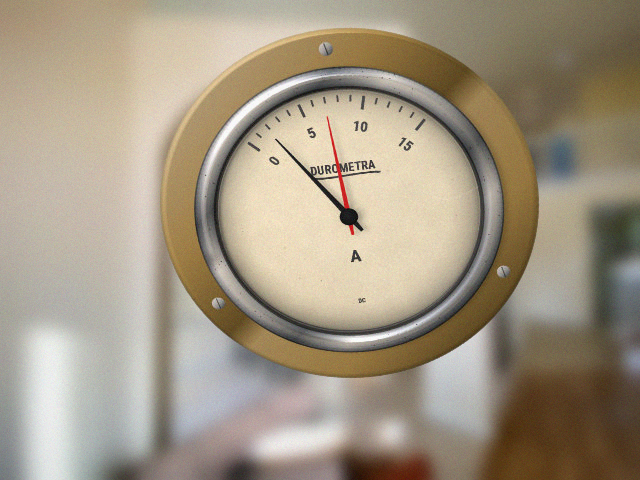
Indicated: 2 A
